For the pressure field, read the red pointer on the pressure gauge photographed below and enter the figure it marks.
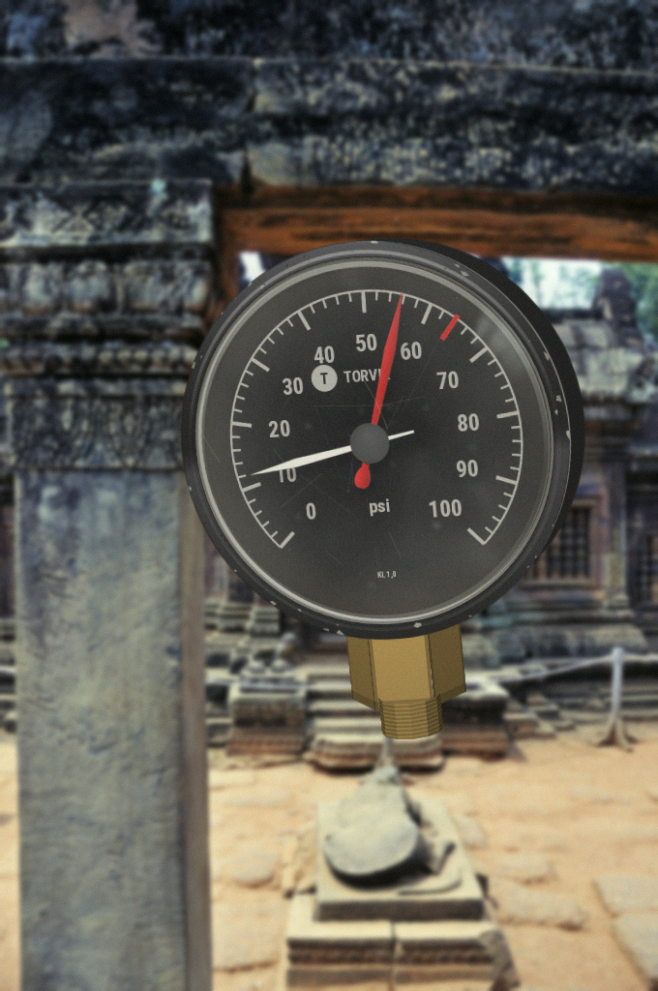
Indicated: 56 psi
